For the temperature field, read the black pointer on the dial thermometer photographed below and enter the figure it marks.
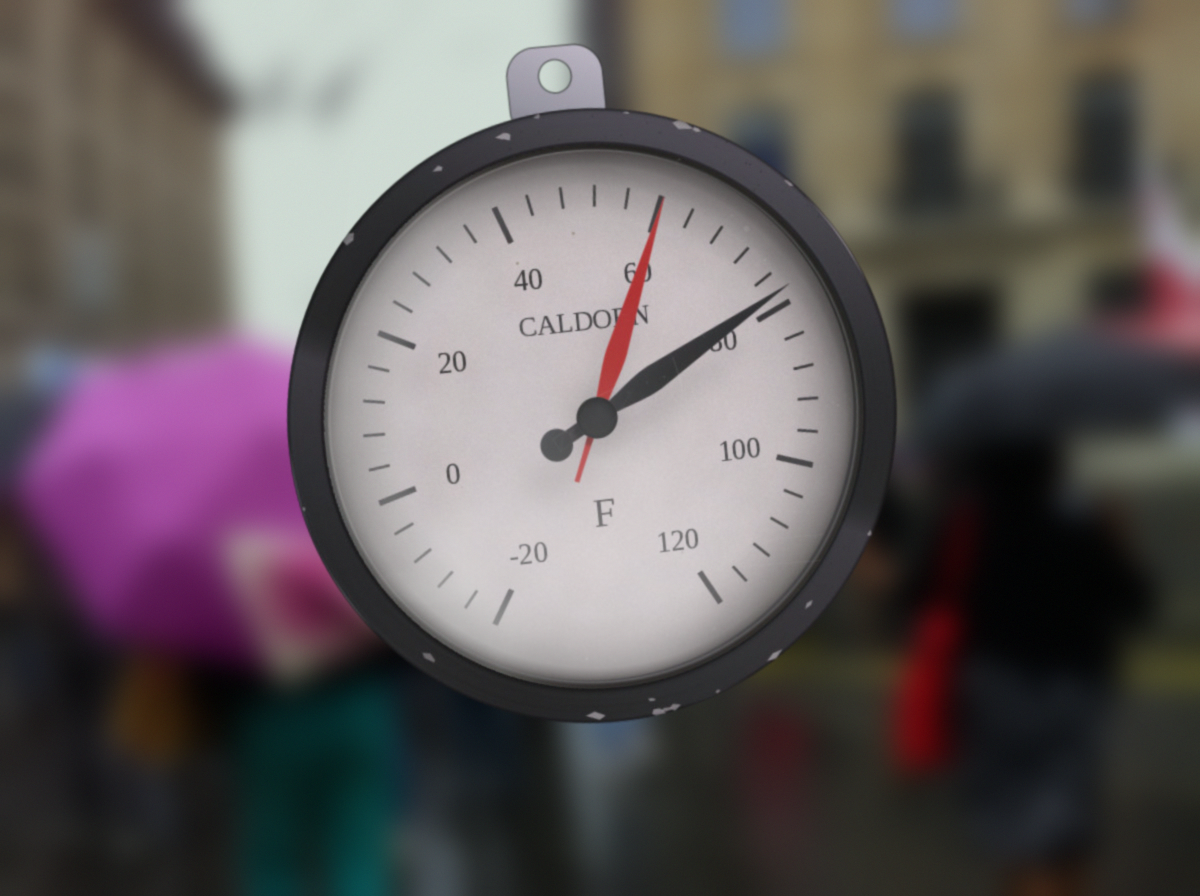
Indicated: 78 °F
